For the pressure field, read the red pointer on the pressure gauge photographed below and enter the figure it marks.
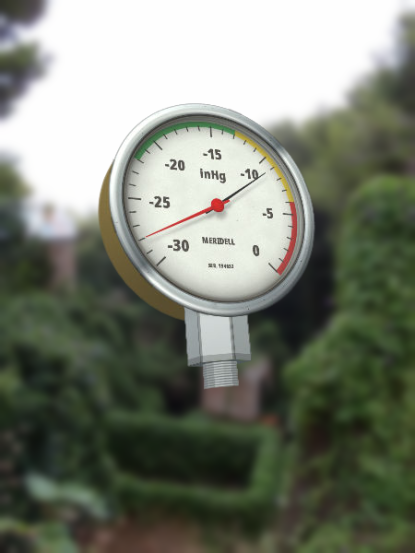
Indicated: -28 inHg
